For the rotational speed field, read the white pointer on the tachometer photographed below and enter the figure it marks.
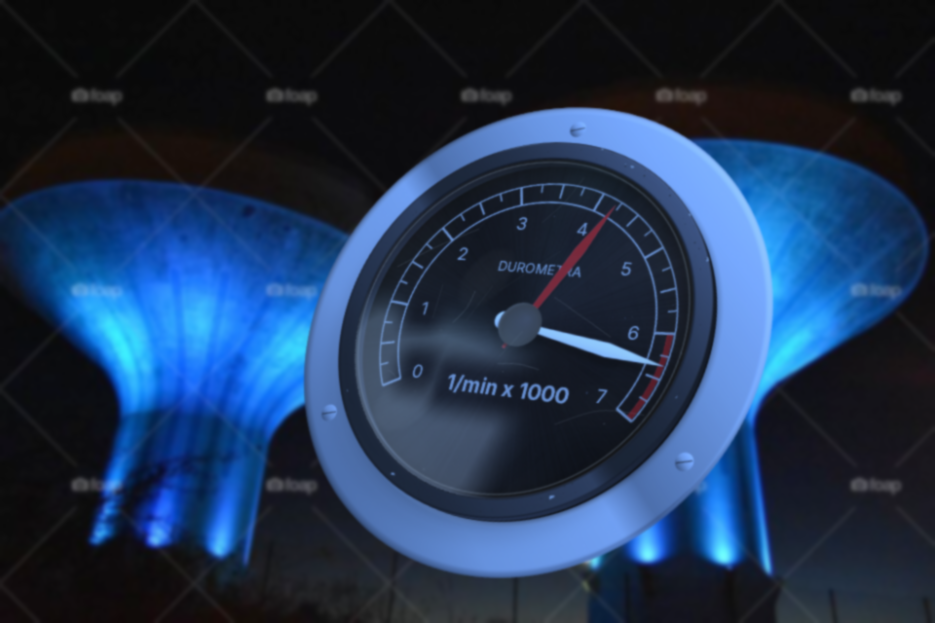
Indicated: 6375 rpm
